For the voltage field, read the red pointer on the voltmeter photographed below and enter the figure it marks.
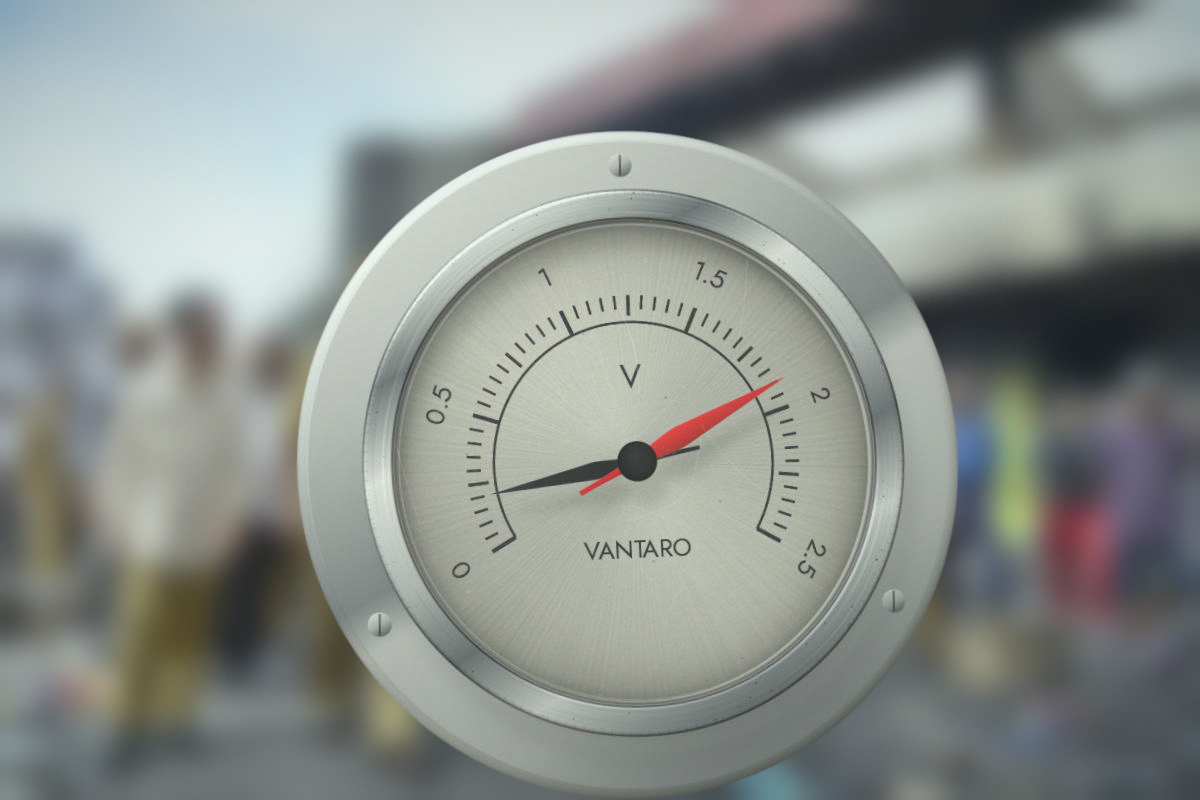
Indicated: 1.9 V
